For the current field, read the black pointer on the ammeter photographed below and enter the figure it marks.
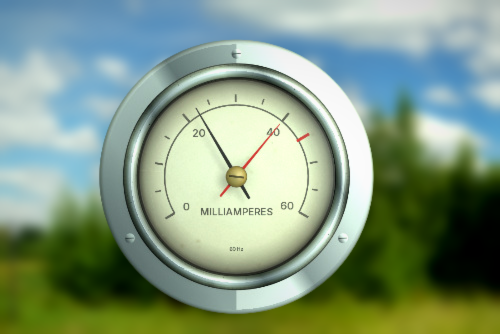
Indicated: 22.5 mA
